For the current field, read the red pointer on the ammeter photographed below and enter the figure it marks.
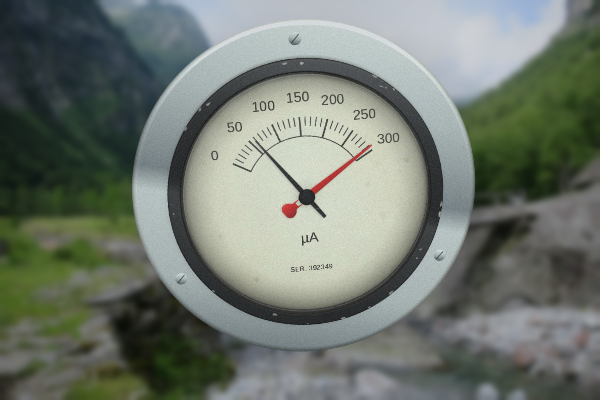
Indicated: 290 µA
